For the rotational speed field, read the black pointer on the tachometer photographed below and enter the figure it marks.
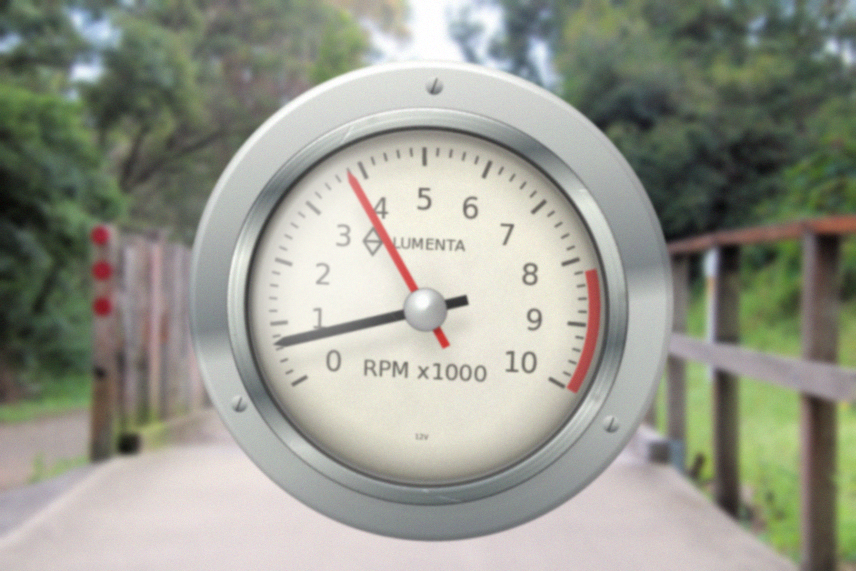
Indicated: 700 rpm
